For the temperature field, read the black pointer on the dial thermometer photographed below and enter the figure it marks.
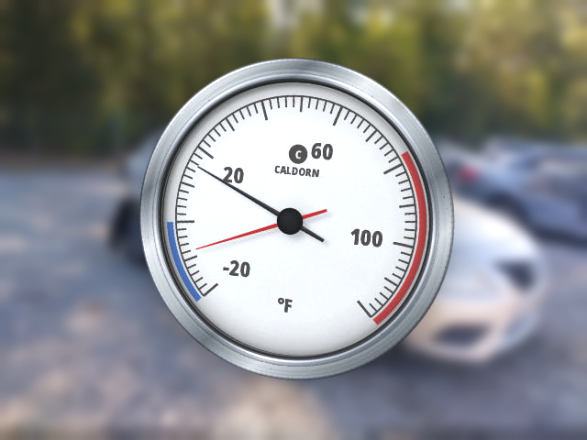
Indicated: 16 °F
